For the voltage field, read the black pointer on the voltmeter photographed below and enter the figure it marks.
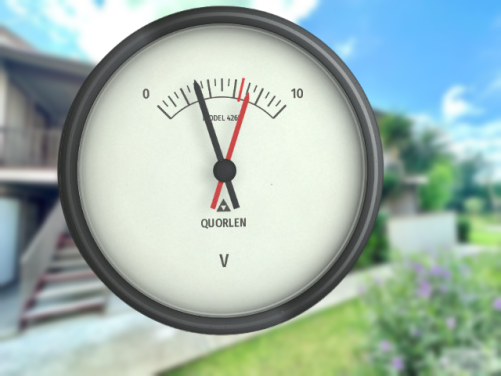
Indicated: 3 V
